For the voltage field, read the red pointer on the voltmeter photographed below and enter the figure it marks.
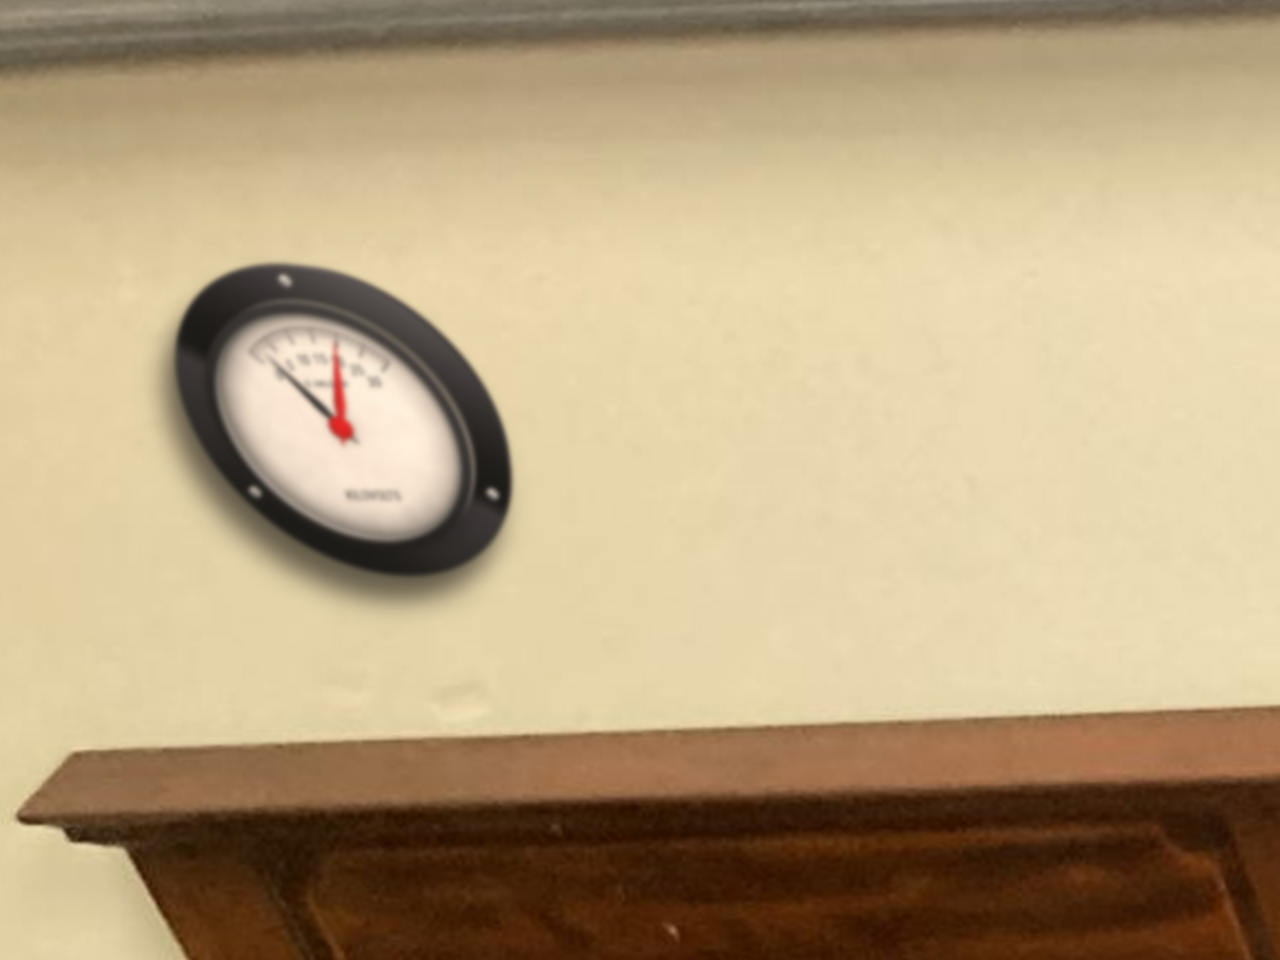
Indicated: 20 kV
